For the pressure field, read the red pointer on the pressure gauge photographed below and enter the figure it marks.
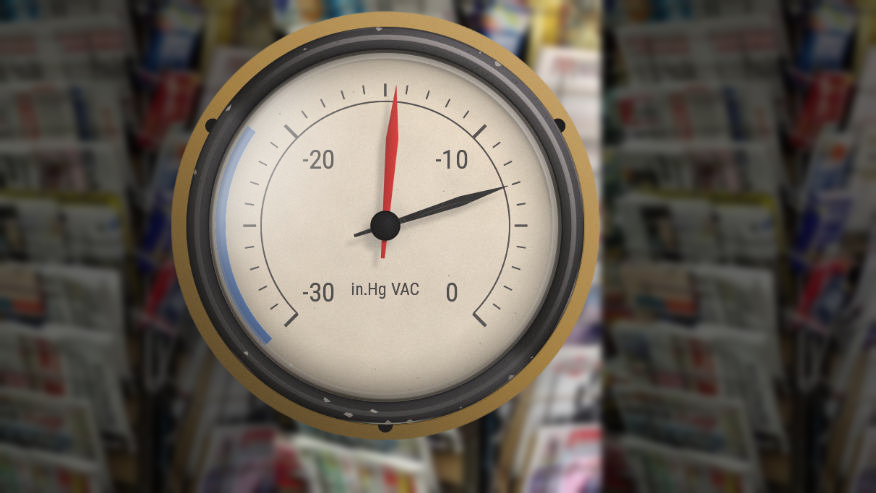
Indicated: -14.5 inHg
